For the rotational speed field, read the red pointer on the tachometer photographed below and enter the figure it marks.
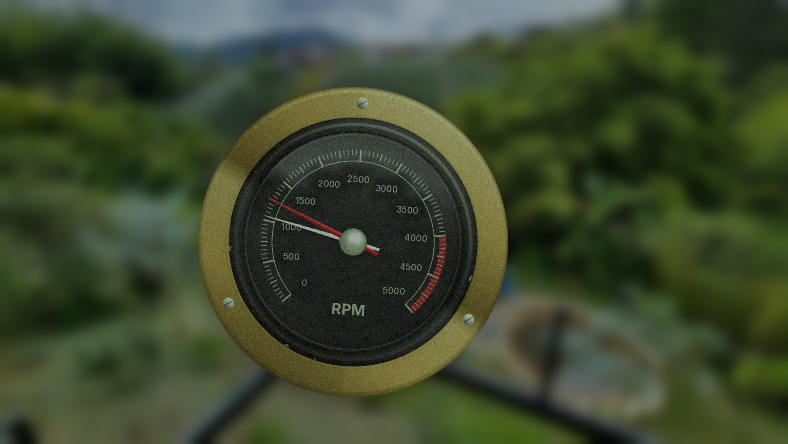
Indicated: 1250 rpm
